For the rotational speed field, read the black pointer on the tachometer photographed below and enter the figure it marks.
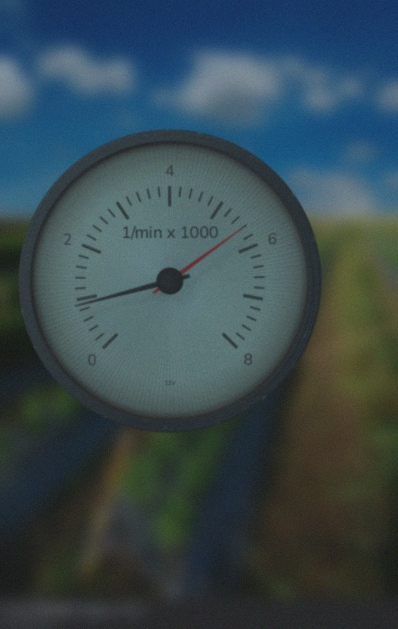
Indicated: 900 rpm
